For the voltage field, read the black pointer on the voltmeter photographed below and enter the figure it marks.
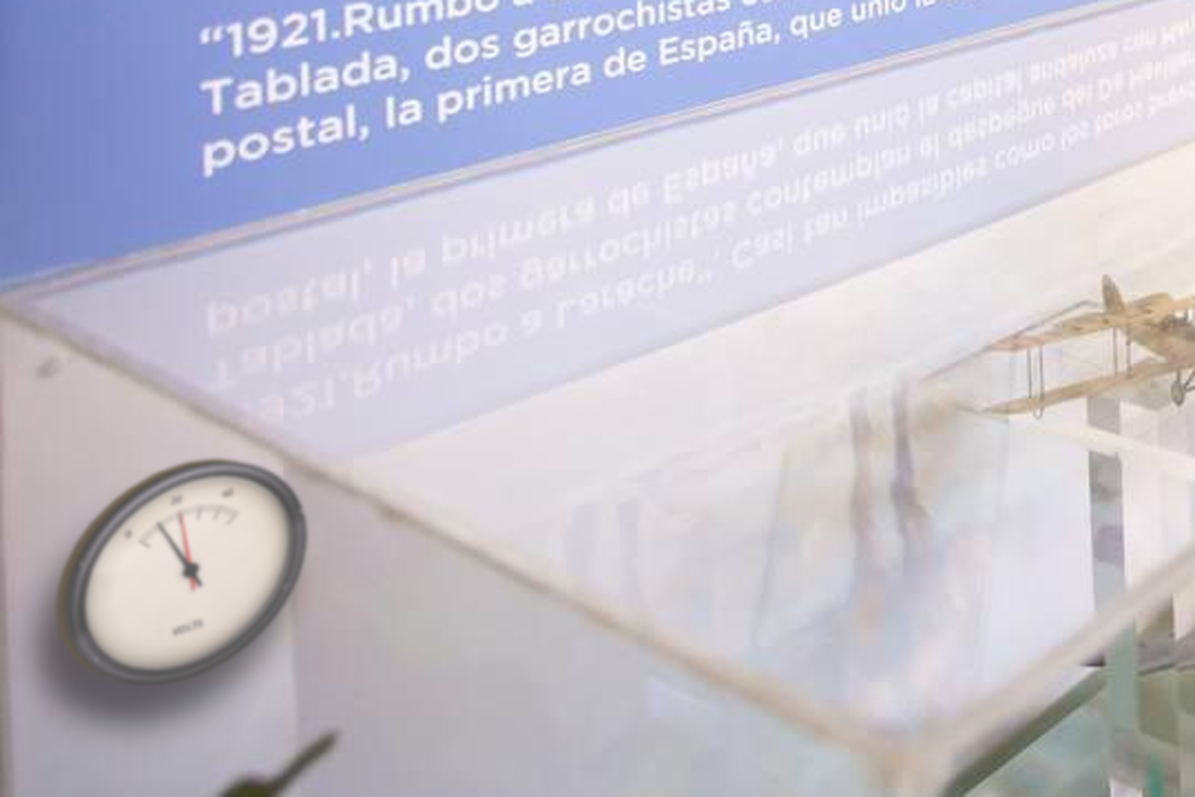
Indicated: 10 V
